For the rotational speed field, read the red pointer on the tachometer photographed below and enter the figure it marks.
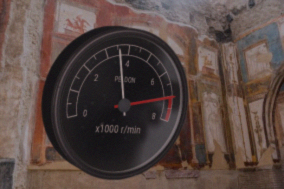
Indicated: 7000 rpm
